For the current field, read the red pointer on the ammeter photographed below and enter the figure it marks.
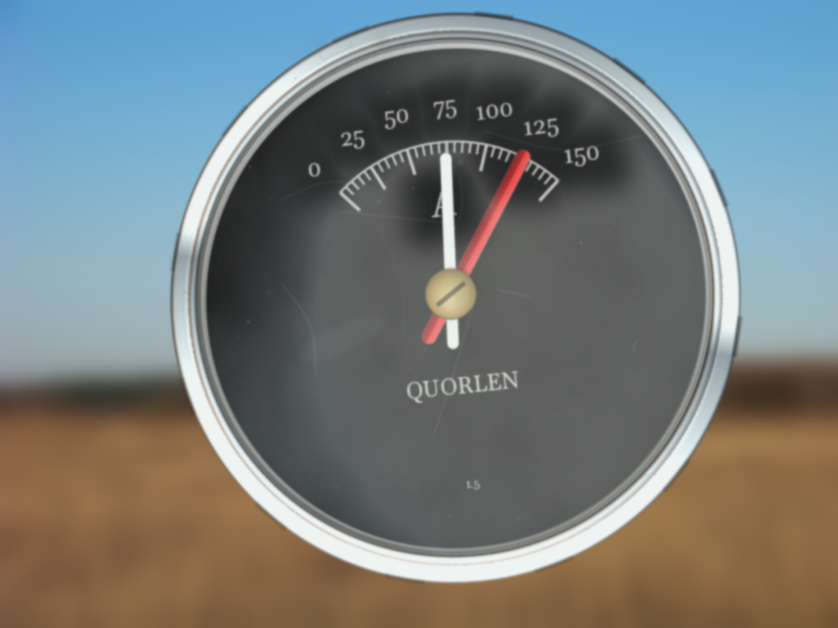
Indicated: 125 A
